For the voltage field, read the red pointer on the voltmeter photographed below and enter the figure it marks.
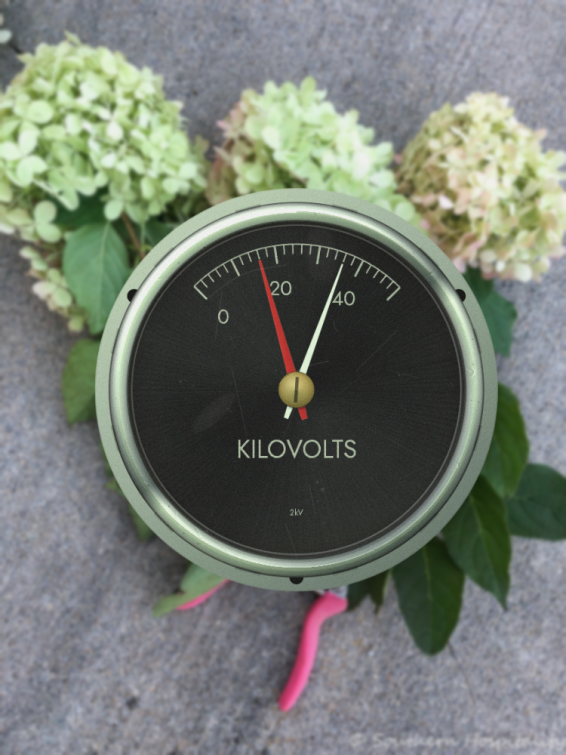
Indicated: 16 kV
